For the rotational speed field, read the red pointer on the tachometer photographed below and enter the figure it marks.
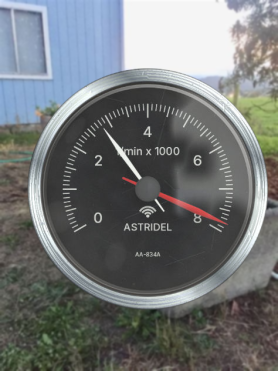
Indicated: 7800 rpm
